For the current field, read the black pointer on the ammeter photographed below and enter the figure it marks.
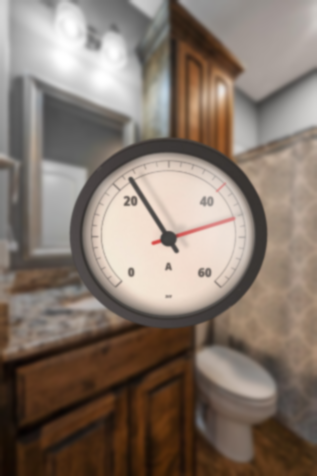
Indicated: 23 A
